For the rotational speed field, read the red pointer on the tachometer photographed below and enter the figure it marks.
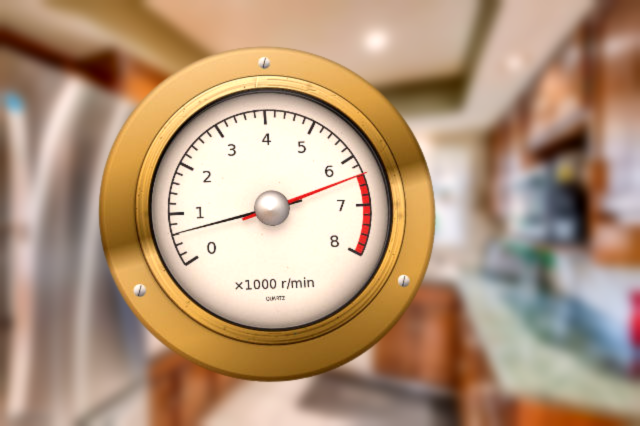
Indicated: 6400 rpm
